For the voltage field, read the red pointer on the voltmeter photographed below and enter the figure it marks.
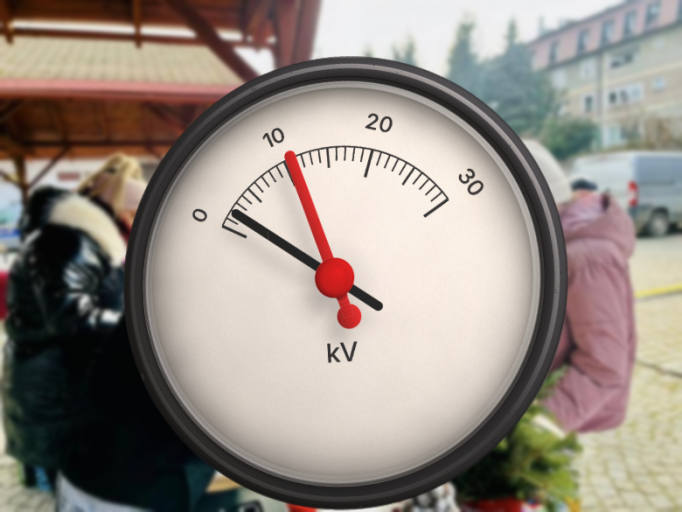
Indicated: 11 kV
